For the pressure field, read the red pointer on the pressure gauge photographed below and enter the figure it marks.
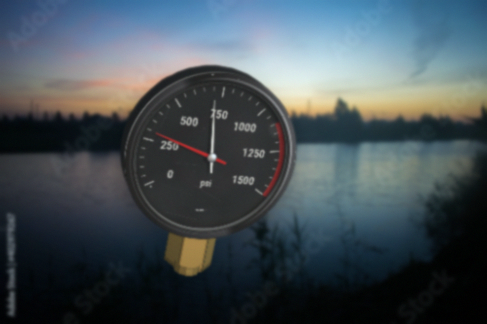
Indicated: 300 psi
